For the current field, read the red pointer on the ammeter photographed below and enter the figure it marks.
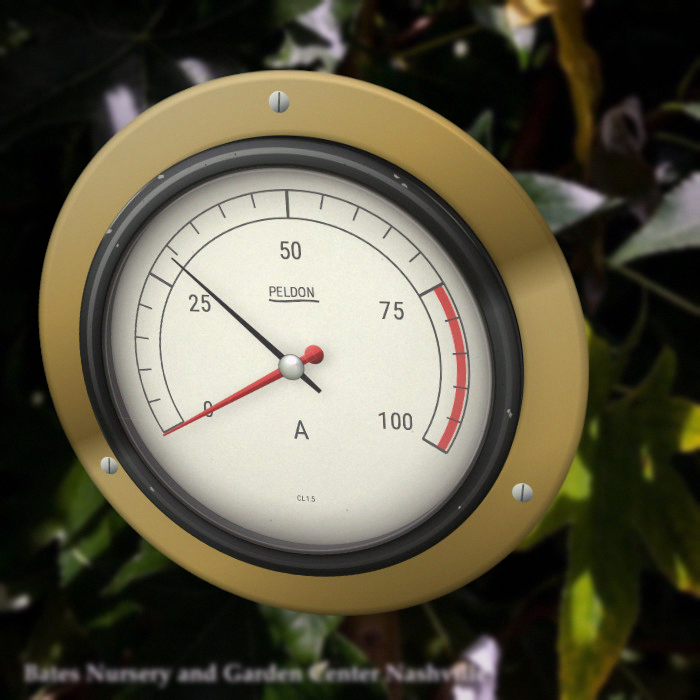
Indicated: 0 A
